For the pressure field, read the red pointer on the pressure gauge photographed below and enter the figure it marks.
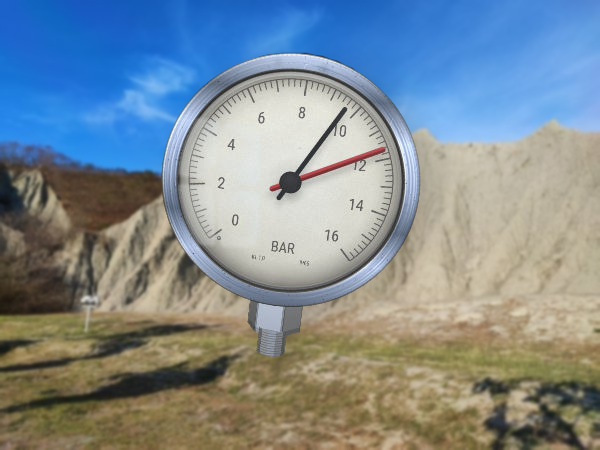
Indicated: 11.6 bar
